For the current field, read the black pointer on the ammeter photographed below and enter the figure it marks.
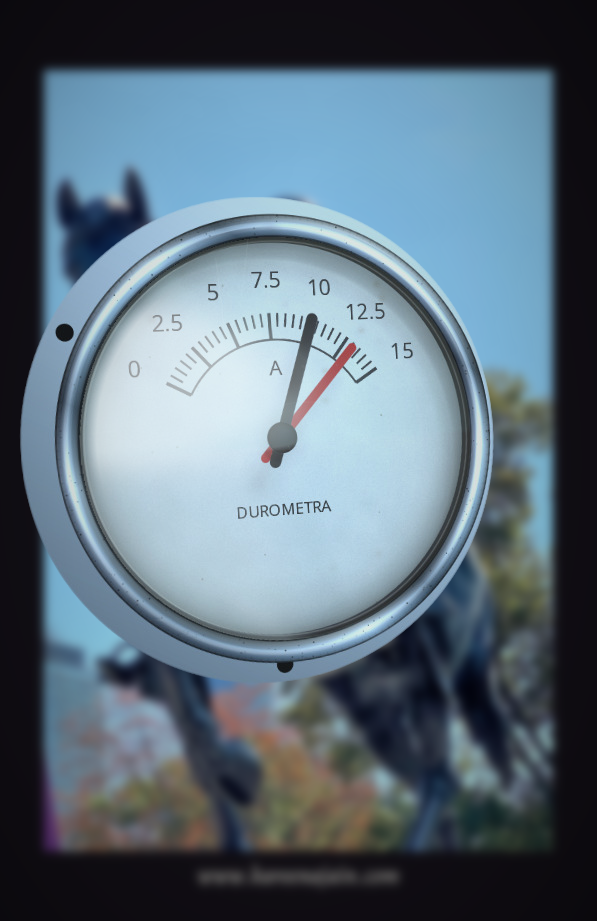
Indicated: 10 A
